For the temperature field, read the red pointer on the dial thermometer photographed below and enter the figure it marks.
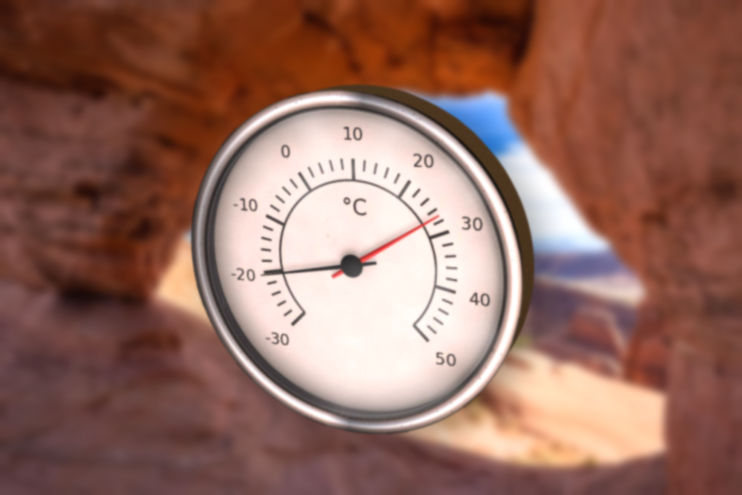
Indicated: 27 °C
